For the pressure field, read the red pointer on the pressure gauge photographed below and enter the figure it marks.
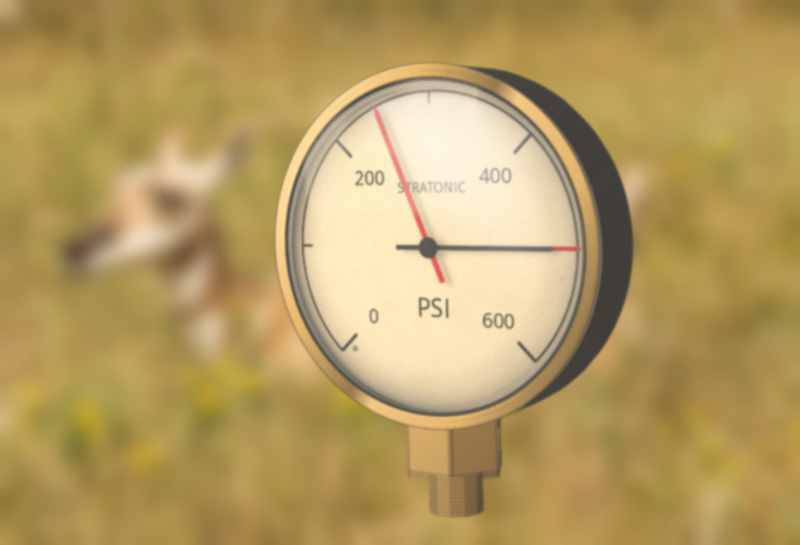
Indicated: 250 psi
